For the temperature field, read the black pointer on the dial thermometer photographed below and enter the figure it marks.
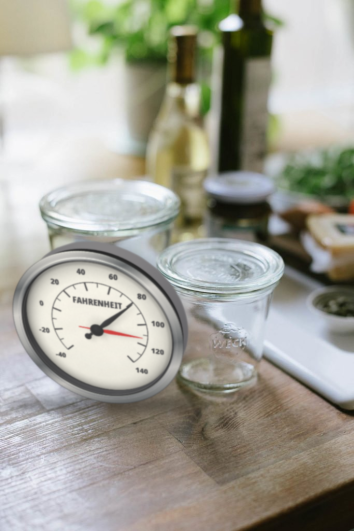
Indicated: 80 °F
